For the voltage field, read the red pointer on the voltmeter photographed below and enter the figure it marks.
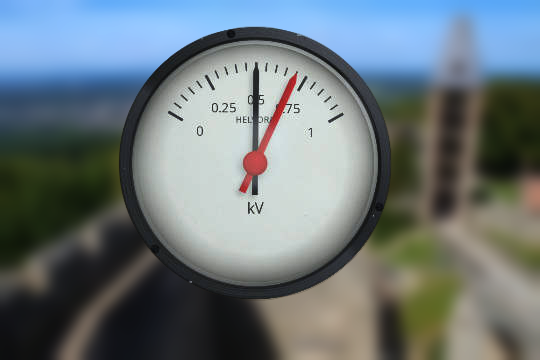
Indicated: 0.7 kV
